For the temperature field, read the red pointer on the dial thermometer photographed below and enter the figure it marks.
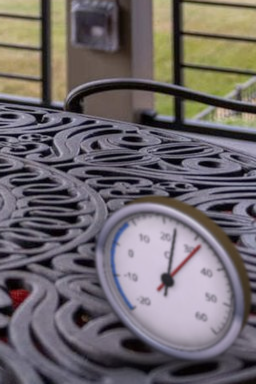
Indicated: 32 °C
